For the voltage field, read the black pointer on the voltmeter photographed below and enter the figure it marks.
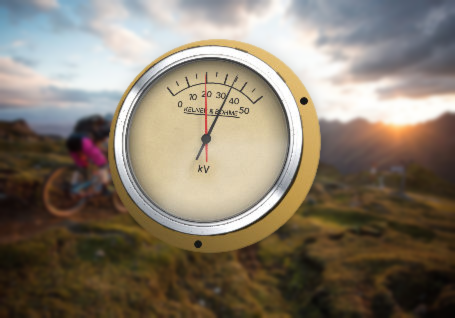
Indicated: 35 kV
